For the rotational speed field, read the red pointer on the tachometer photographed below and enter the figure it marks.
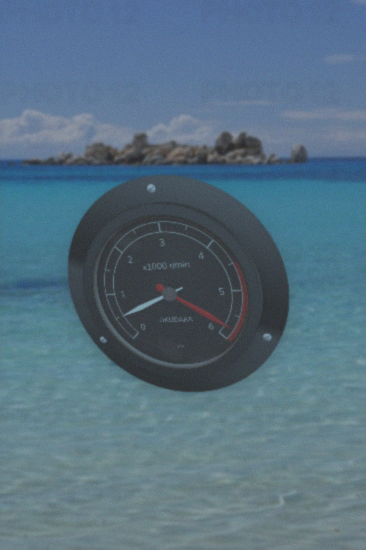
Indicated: 5750 rpm
